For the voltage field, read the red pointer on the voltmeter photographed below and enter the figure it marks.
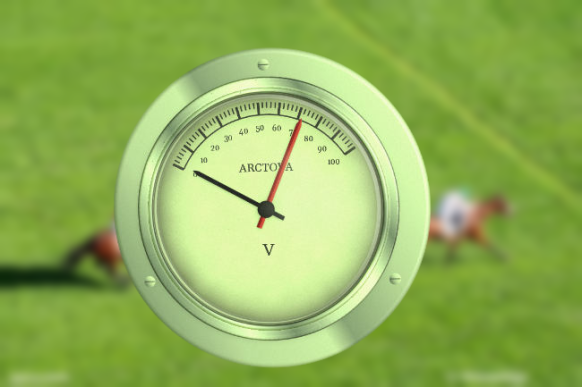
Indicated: 72 V
